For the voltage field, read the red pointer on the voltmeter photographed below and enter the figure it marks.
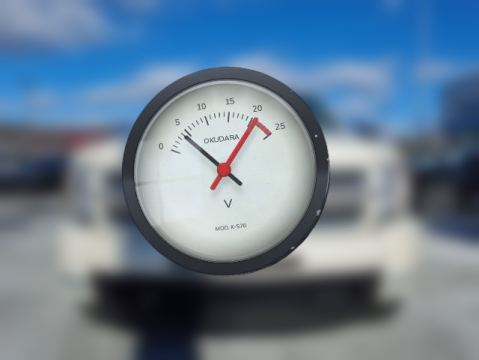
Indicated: 21 V
